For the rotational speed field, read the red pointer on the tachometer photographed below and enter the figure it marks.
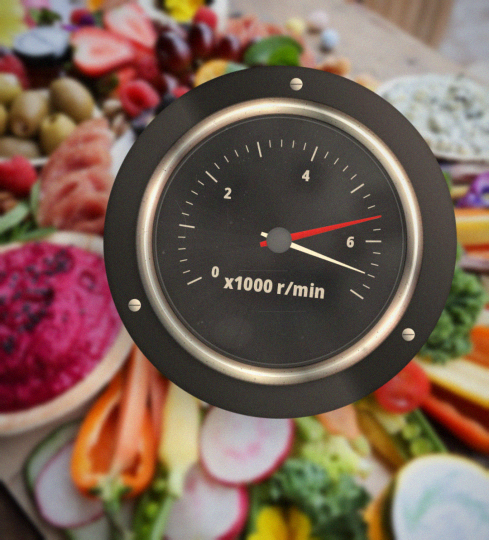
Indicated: 5600 rpm
